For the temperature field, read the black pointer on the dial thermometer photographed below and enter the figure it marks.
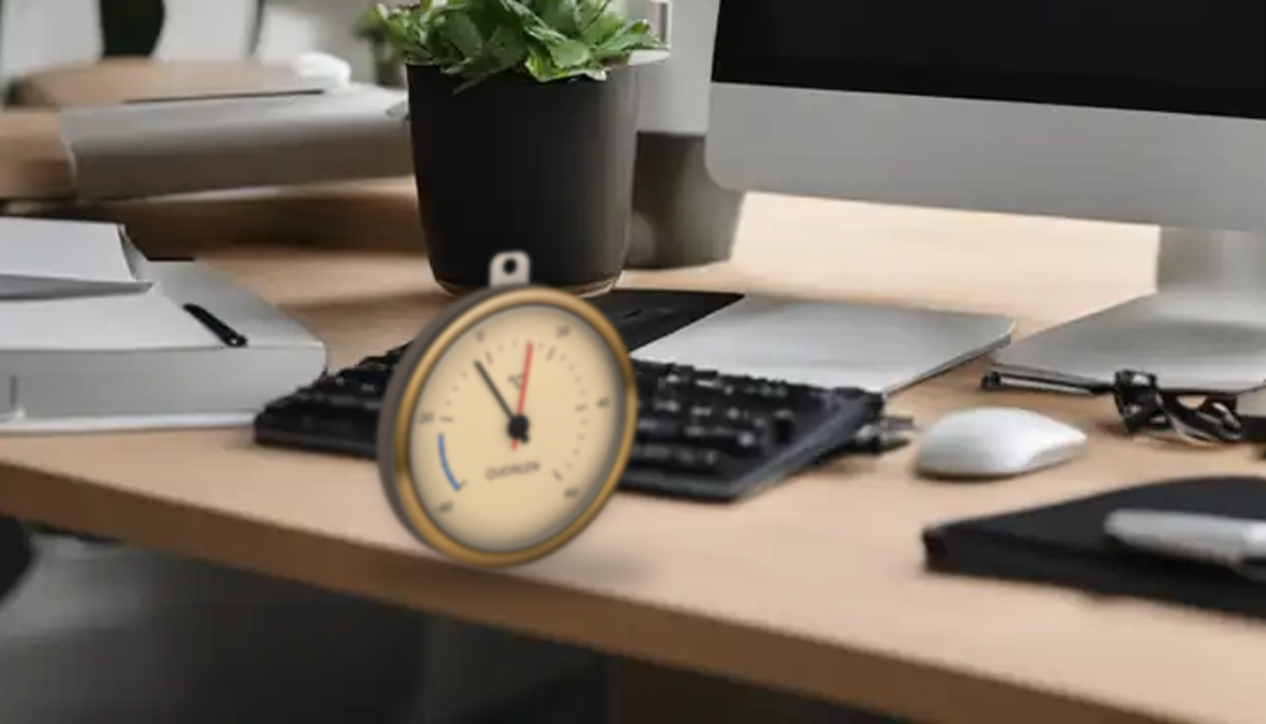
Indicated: -4 °C
